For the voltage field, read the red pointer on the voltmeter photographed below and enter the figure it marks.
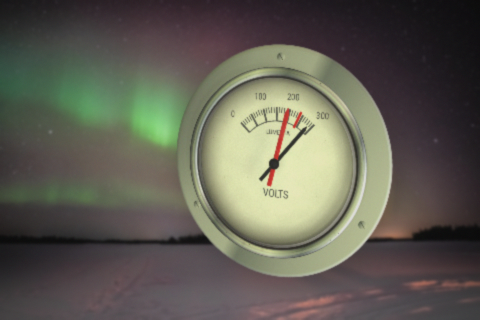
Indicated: 200 V
